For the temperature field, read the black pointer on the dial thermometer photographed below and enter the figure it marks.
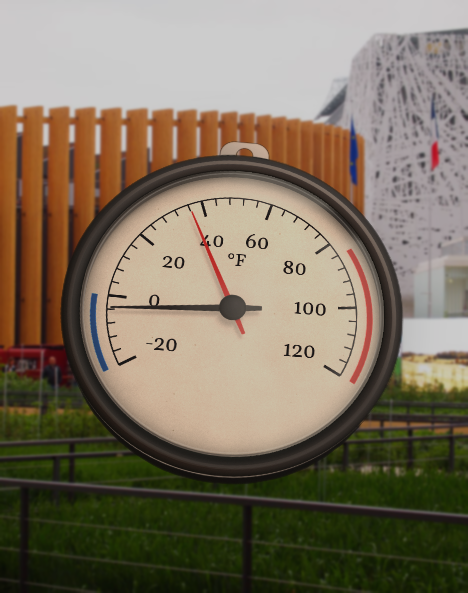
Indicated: -4 °F
